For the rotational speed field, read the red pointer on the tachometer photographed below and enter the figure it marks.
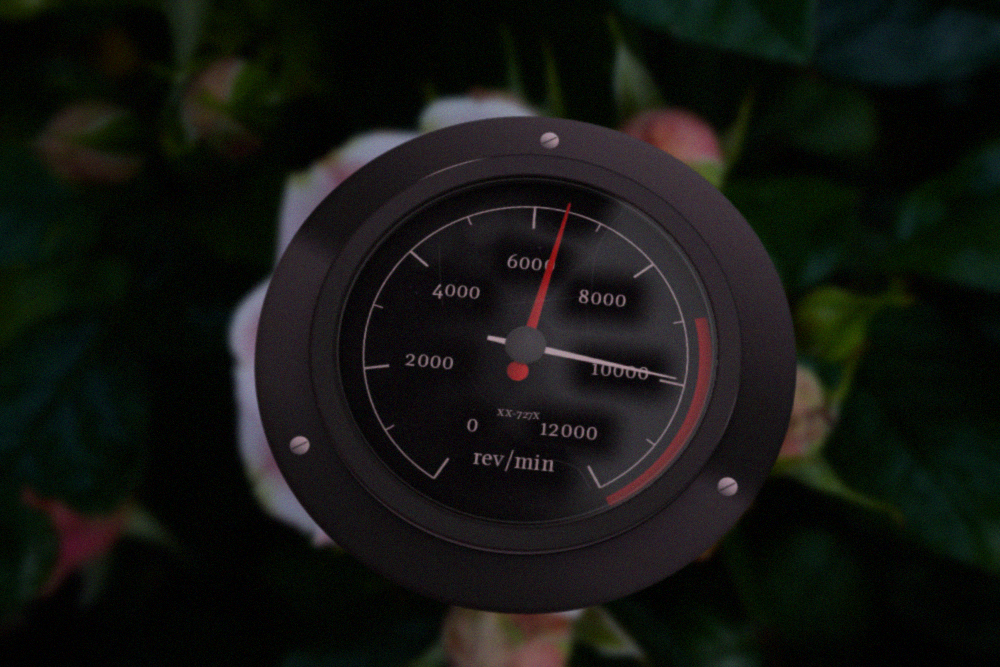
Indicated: 6500 rpm
